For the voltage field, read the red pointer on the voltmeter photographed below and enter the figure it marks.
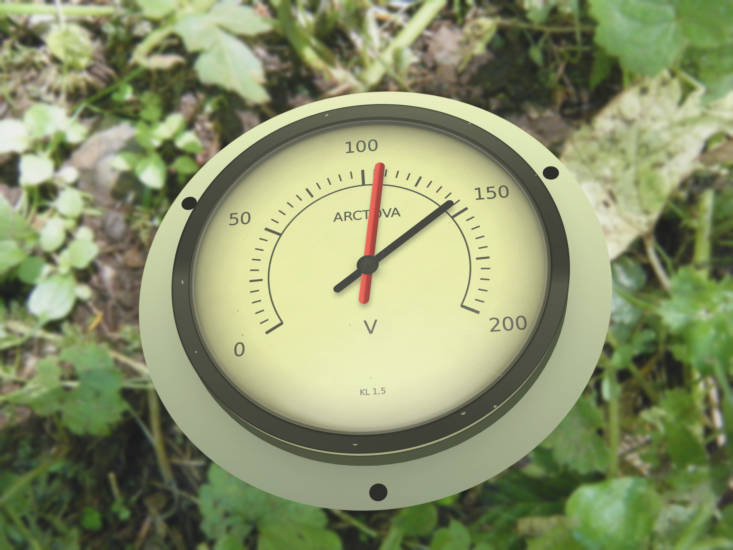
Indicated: 107.5 V
